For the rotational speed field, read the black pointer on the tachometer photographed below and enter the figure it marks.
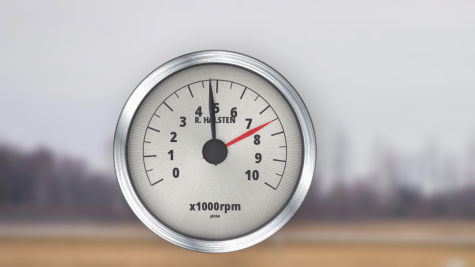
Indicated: 4750 rpm
